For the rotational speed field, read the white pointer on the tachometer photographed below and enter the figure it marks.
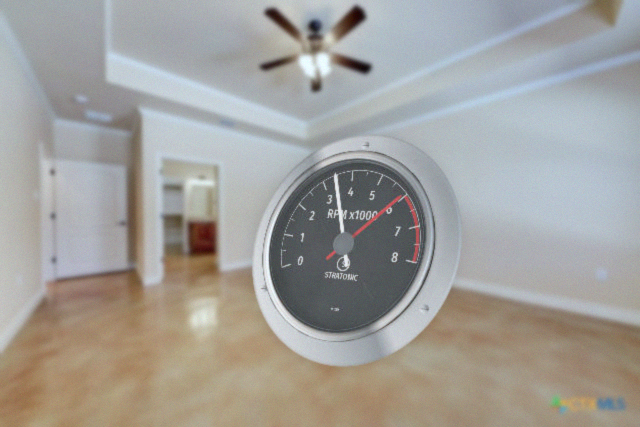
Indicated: 3500 rpm
